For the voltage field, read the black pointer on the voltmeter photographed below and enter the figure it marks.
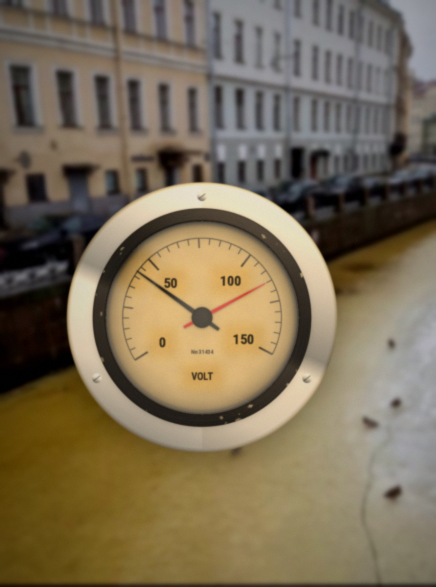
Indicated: 42.5 V
